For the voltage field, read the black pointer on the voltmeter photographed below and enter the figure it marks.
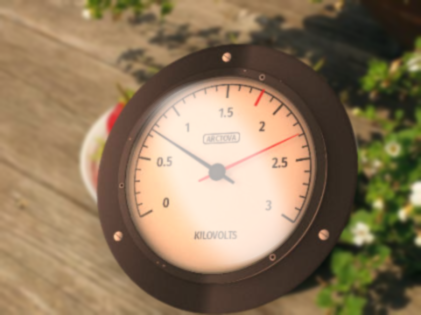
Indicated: 0.75 kV
